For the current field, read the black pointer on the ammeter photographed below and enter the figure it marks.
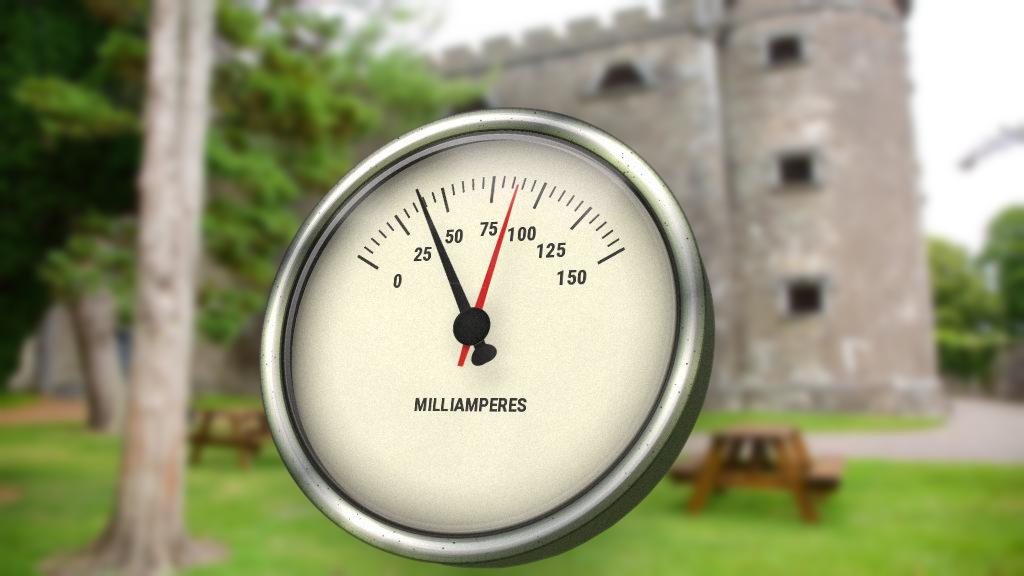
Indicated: 40 mA
